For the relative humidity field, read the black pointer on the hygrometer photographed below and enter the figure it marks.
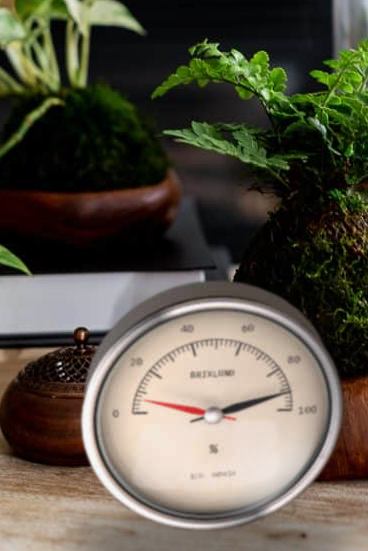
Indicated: 90 %
